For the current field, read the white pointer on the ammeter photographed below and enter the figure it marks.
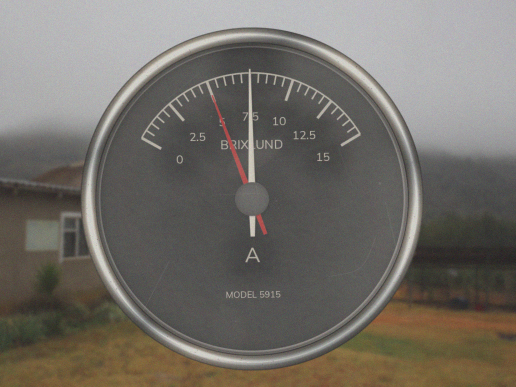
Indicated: 7.5 A
